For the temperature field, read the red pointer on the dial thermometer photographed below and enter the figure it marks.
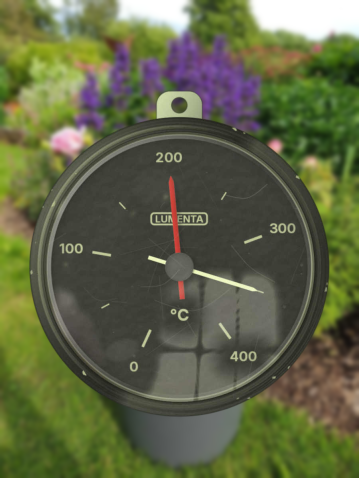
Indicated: 200 °C
